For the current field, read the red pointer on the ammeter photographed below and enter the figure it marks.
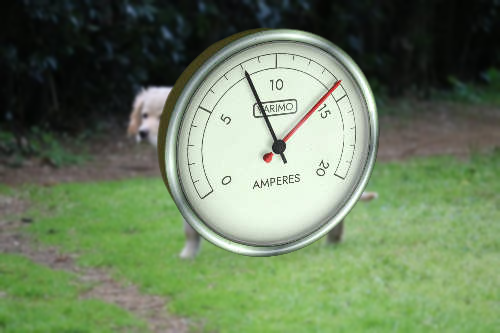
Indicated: 14 A
